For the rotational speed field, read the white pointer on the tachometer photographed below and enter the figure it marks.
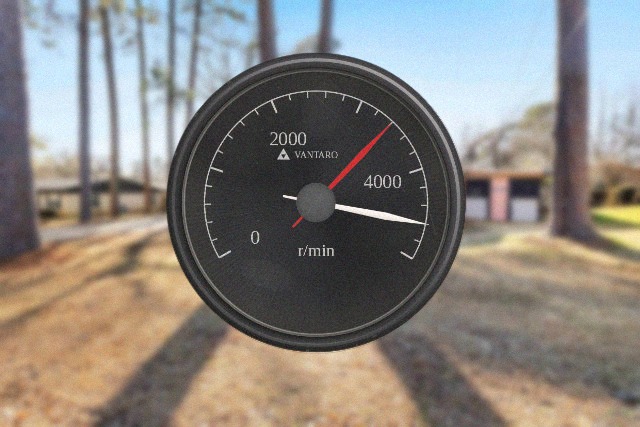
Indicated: 4600 rpm
